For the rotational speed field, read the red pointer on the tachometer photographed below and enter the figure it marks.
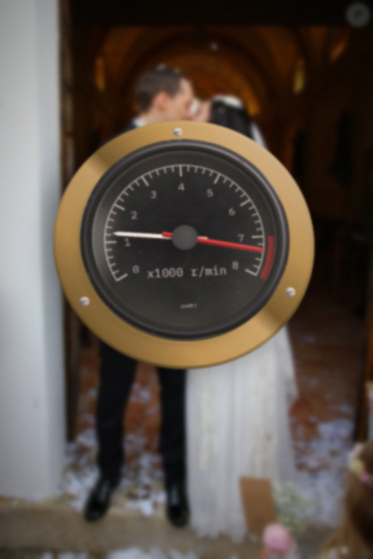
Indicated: 7400 rpm
